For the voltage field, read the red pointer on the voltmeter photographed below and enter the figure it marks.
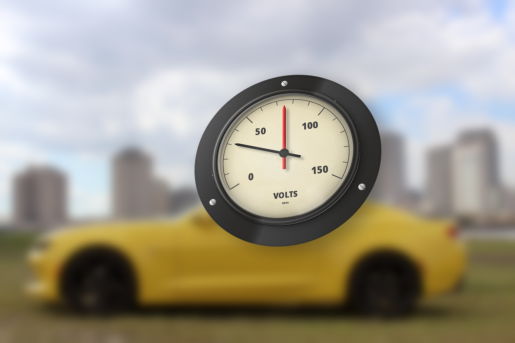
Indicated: 75 V
